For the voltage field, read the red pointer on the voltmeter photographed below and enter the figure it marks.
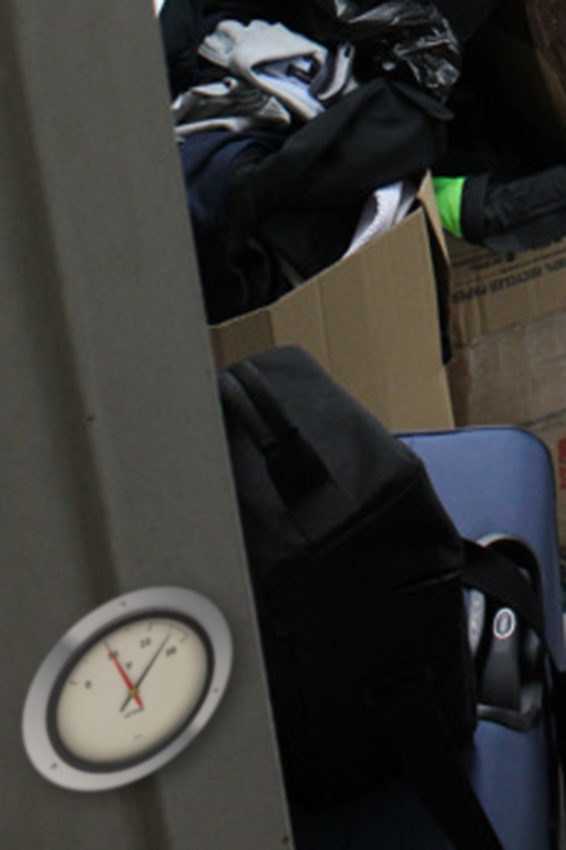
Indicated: 10 V
